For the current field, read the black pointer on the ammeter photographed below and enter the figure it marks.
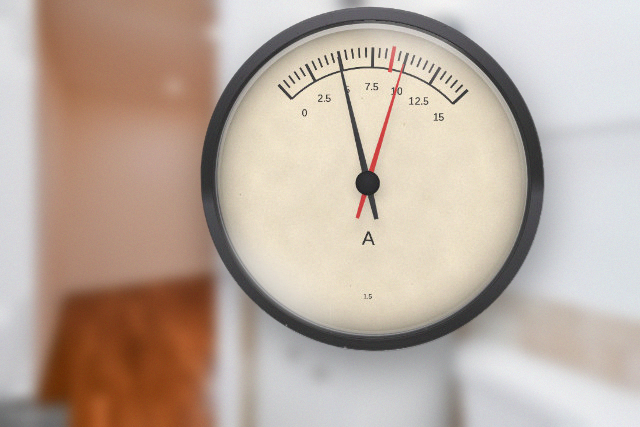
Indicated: 5 A
